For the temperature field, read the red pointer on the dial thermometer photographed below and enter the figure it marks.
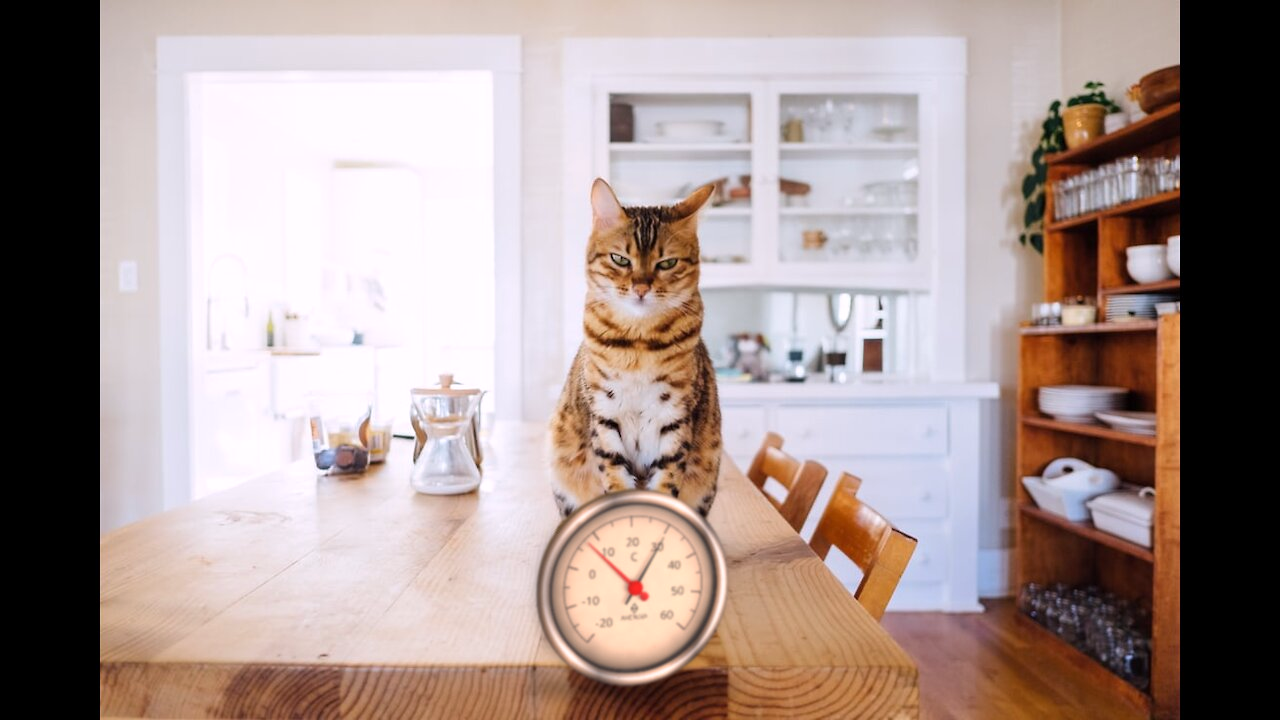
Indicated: 7.5 °C
